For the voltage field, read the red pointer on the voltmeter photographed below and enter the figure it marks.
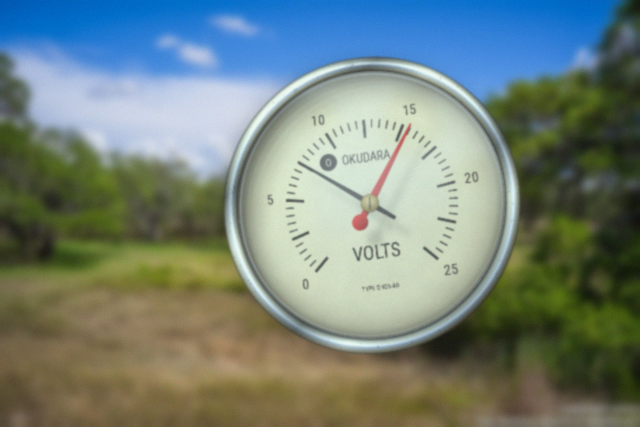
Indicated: 15.5 V
